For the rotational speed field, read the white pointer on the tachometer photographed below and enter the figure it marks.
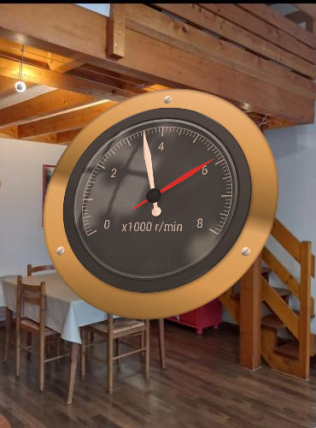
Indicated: 3500 rpm
